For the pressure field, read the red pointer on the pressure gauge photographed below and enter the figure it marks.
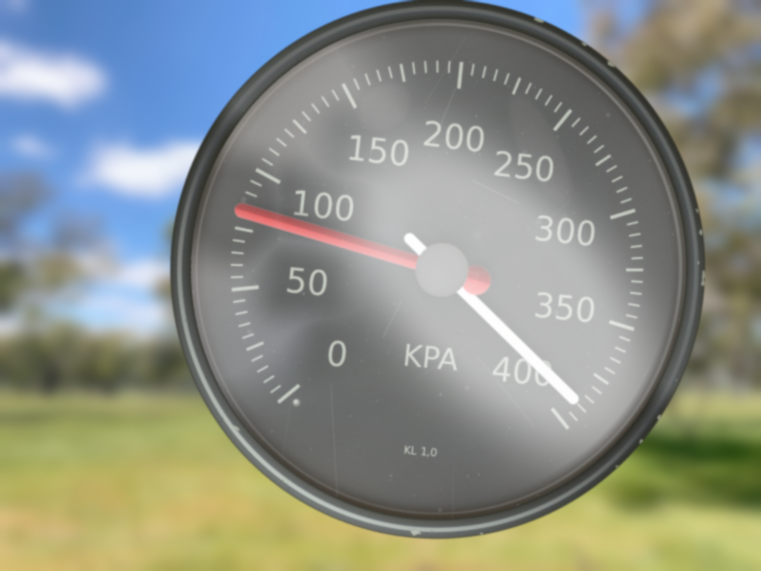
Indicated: 82.5 kPa
